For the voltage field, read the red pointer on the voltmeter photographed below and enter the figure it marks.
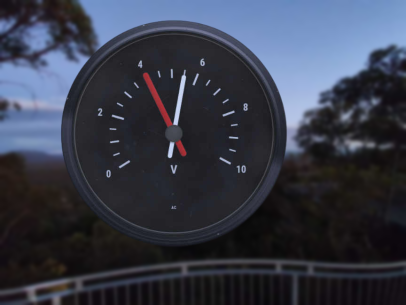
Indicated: 4 V
